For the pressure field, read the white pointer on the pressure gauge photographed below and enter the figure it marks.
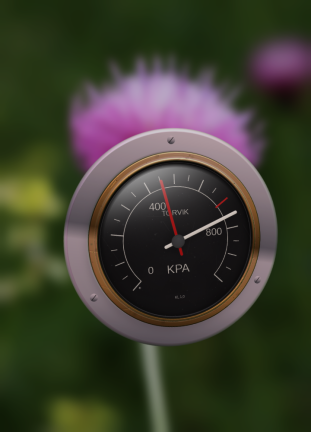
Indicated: 750 kPa
